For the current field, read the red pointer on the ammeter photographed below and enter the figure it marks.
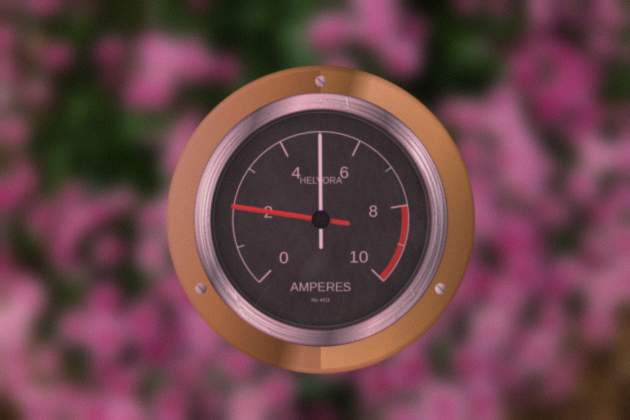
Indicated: 2 A
